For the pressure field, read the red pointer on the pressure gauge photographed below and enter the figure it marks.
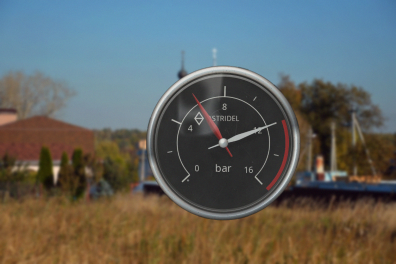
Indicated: 6 bar
